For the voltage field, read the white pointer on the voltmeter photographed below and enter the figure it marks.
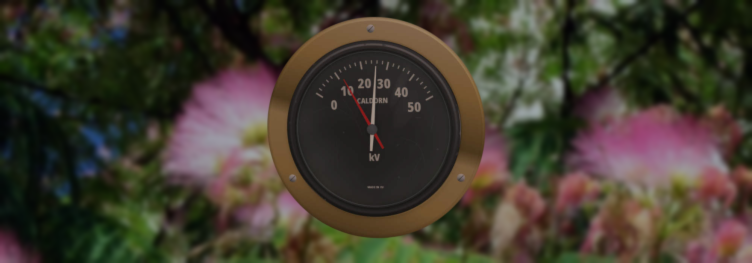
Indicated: 26 kV
